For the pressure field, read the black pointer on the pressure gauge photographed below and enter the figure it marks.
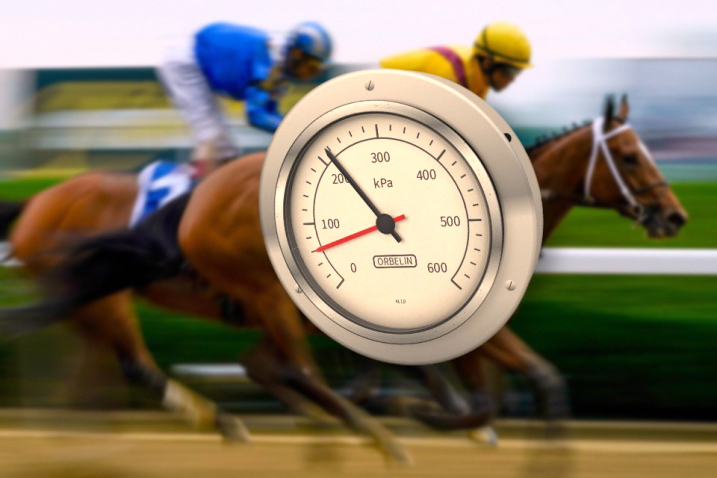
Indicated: 220 kPa
